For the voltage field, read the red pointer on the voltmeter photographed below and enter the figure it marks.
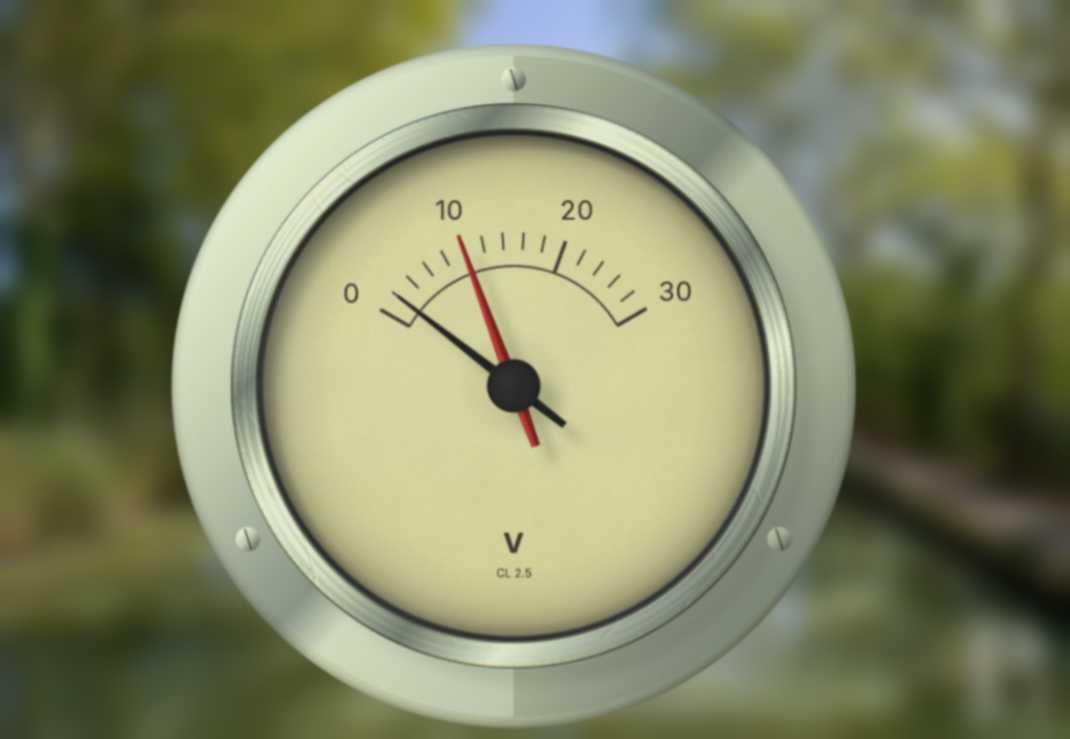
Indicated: 10 V
